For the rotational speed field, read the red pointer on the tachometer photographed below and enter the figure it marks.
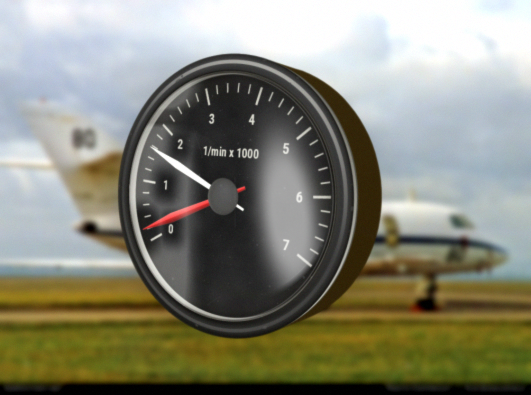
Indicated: 200 rpm
